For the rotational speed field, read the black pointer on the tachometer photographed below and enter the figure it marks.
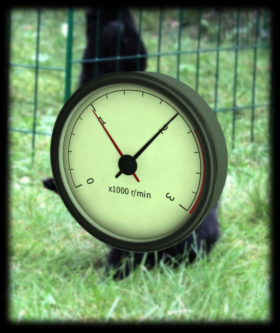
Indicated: 2000 rpm
